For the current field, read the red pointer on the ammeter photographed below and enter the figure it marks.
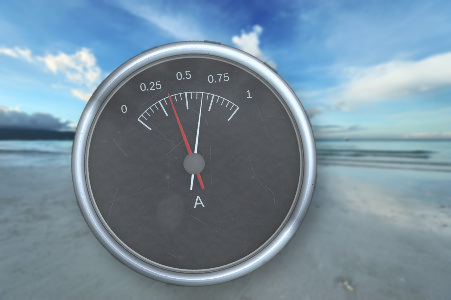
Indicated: 0.35 A
